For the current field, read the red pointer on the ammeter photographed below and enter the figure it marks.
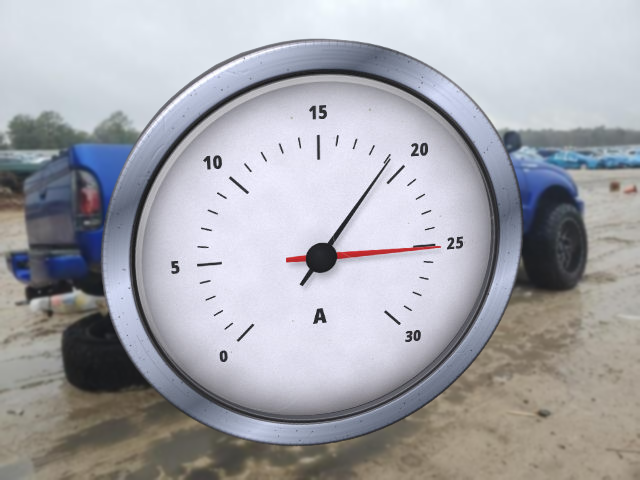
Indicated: 25 A
